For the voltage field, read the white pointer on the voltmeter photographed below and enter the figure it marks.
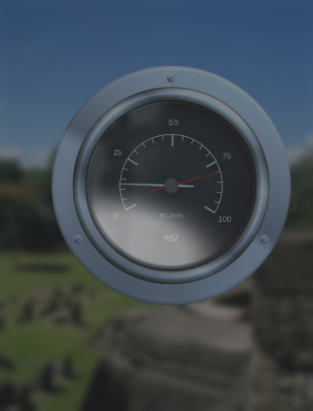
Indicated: 12.5 mV
